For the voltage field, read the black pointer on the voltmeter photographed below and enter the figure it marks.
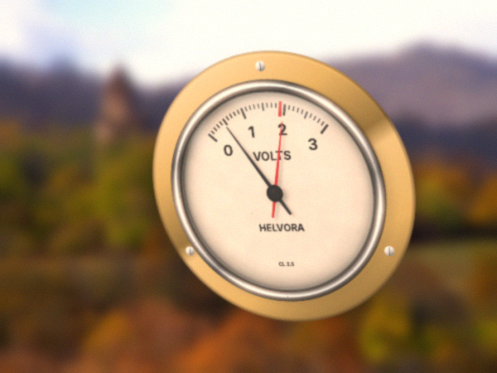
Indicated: 0.5 V
